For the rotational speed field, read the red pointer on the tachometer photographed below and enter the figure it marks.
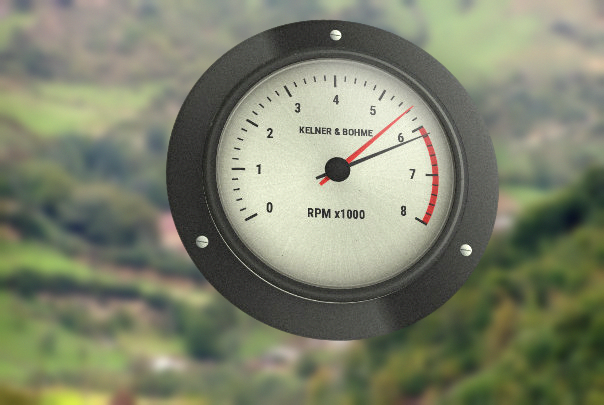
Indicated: 5600 rpm
